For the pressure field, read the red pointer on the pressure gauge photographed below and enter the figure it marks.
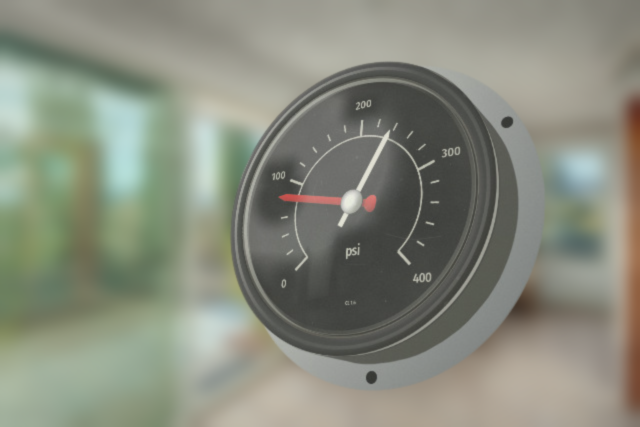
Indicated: 80 psi
